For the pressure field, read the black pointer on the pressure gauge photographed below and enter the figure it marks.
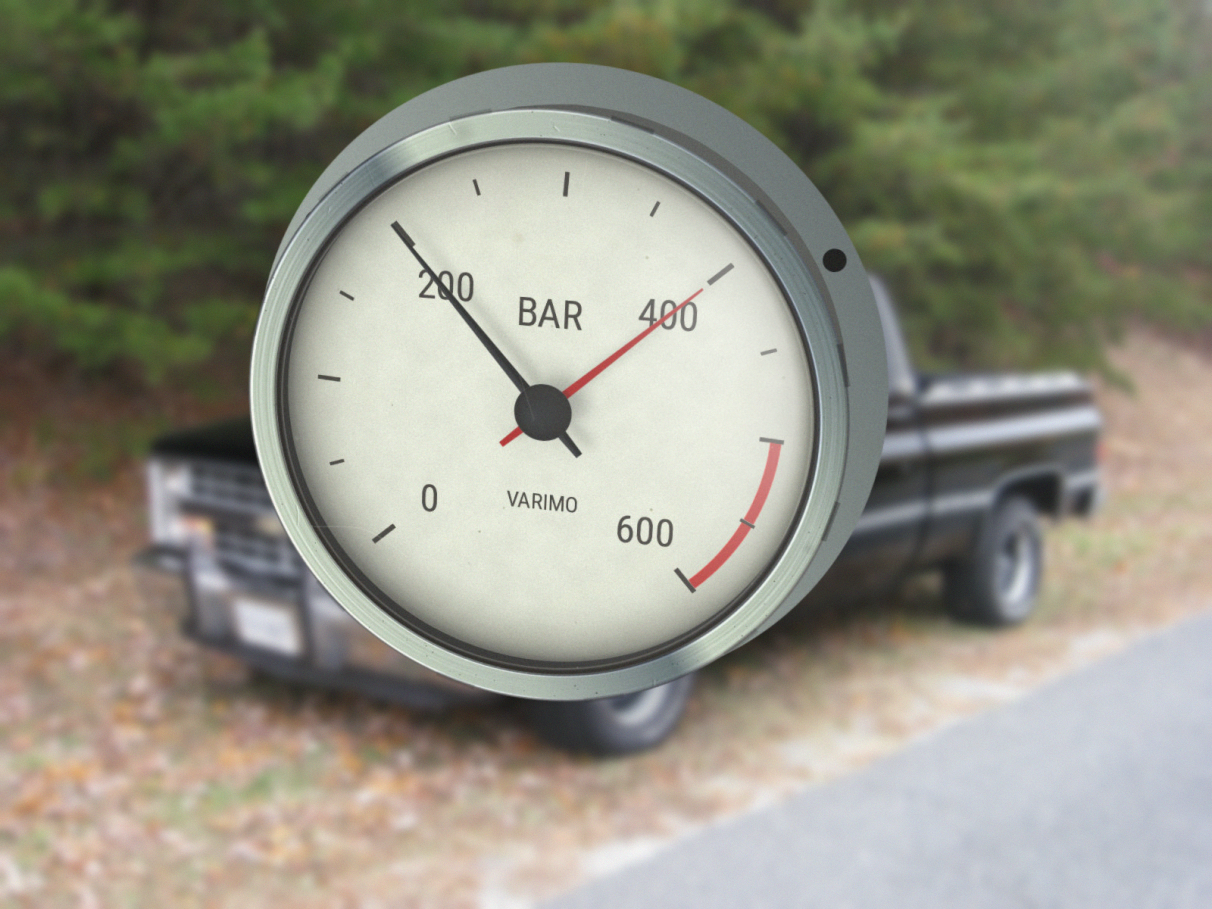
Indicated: 200 bar
